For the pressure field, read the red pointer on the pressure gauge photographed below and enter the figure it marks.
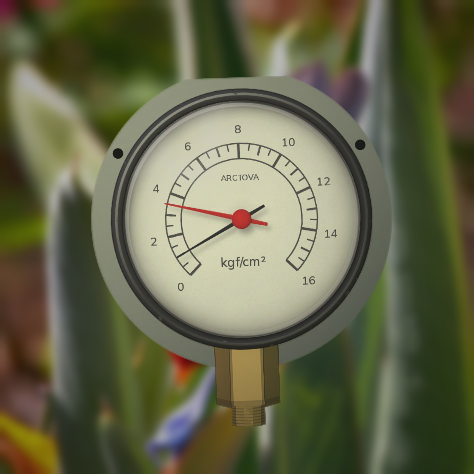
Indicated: 3.5 kg/cm²
